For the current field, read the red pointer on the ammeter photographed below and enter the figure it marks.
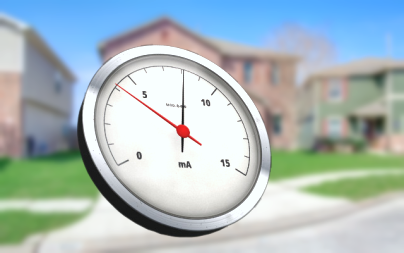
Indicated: 4 mA
